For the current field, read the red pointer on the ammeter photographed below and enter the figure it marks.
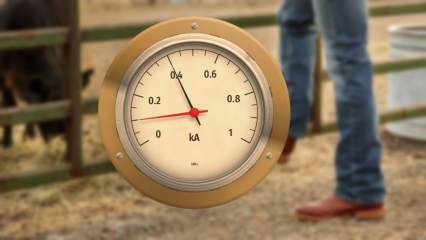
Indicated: 0.1 kA
